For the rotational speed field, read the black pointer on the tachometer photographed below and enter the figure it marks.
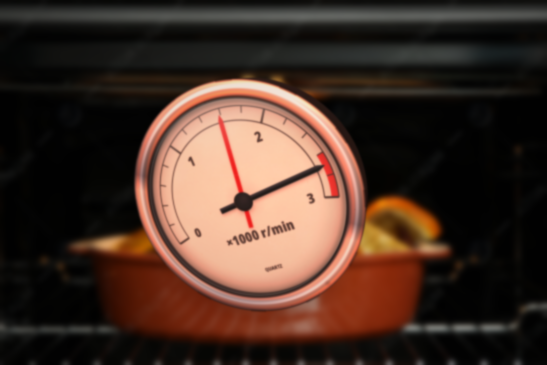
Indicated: 2700 rpm
